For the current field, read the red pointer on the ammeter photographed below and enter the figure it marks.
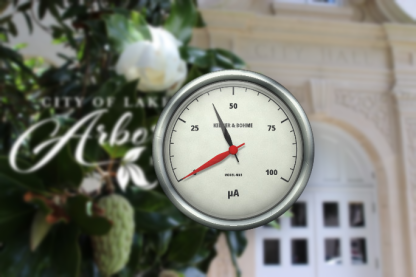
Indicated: 0 µA
